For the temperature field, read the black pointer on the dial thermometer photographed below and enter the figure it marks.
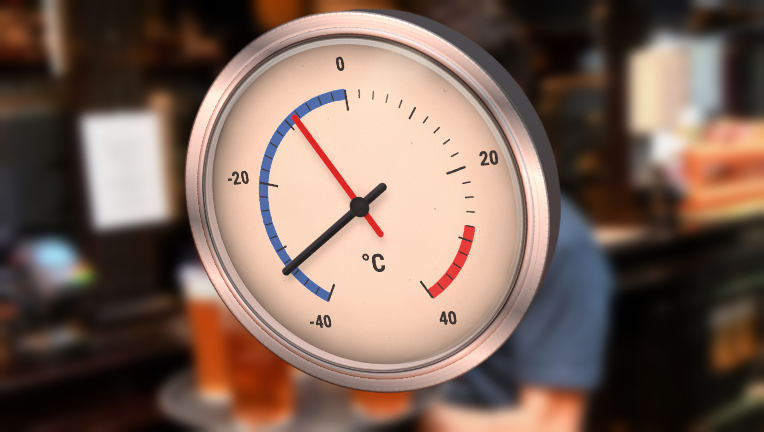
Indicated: -33 °C
